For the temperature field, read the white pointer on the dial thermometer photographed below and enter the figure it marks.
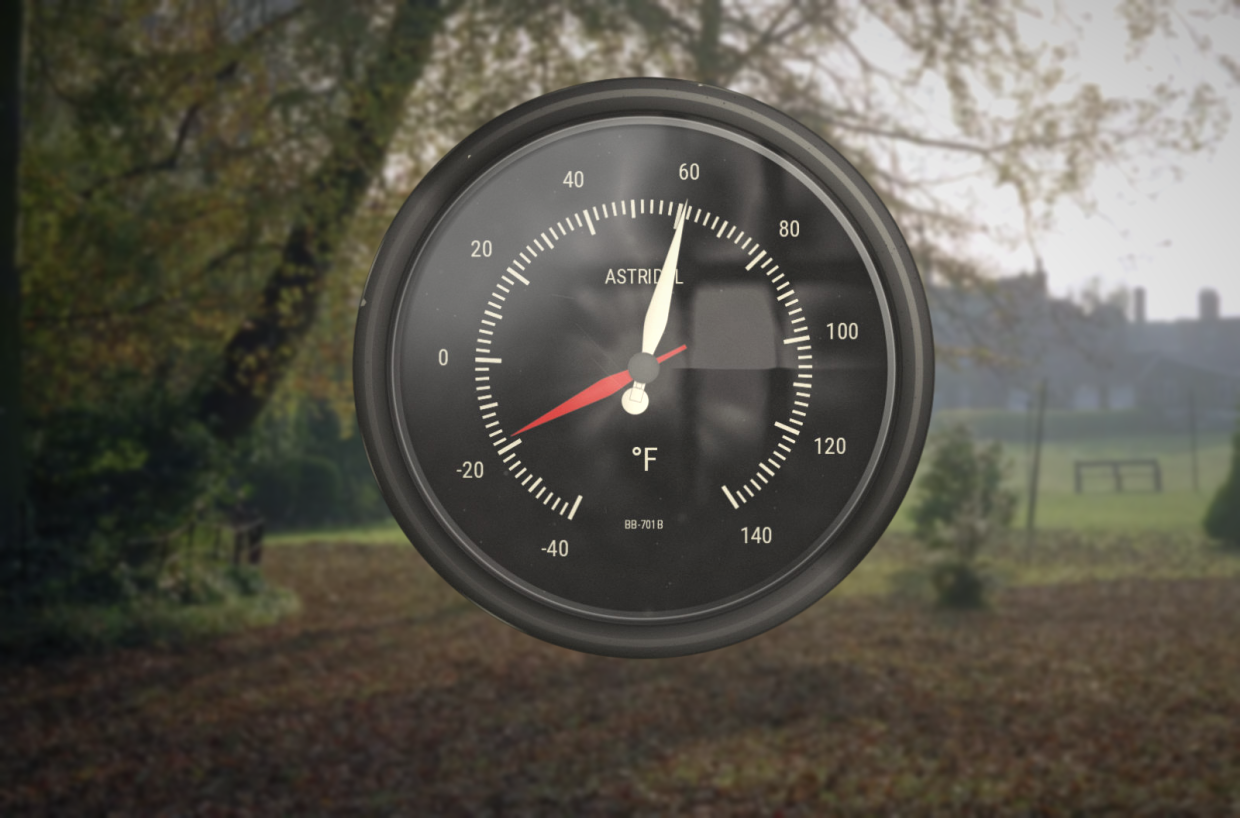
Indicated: 61 °F
